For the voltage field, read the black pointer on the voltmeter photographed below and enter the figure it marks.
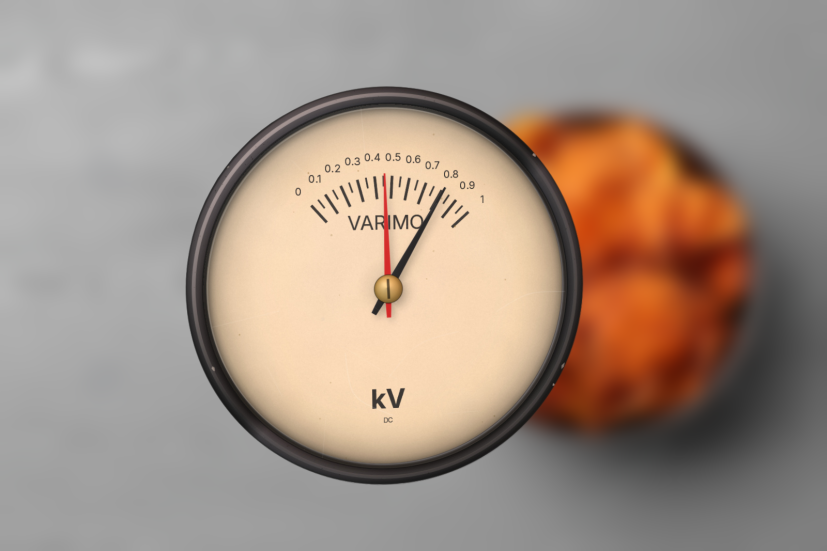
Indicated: 0.8 kV
